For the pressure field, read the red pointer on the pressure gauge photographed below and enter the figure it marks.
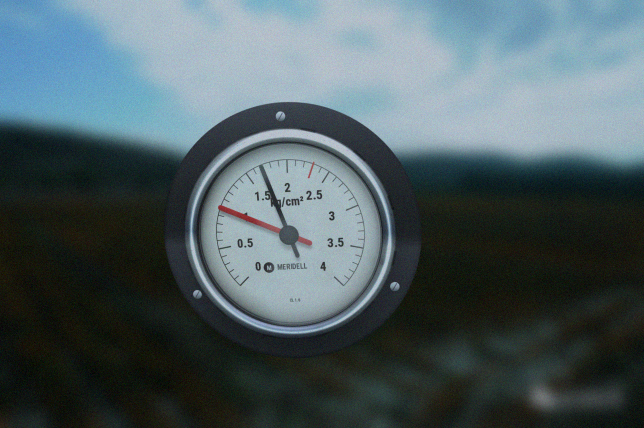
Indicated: 1 kg/cm²
